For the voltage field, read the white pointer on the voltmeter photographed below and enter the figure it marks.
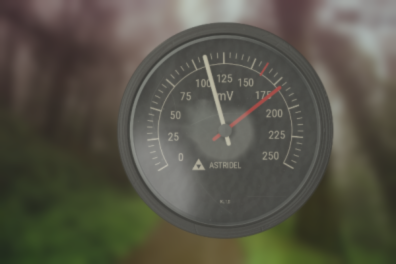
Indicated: 110 mV
